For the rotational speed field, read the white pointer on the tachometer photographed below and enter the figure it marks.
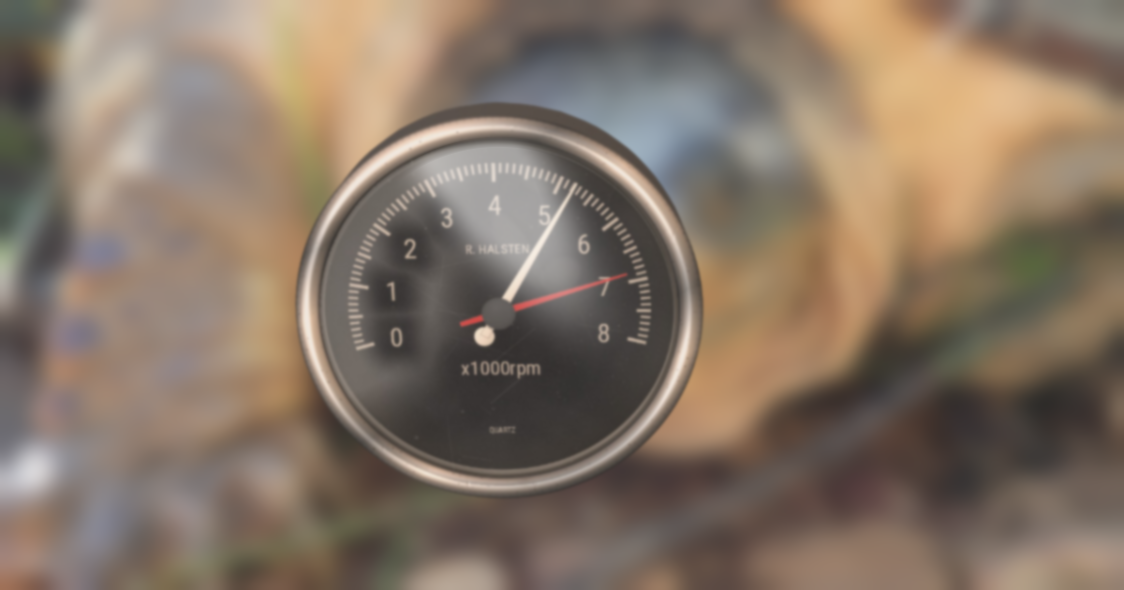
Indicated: 5200 rpm
